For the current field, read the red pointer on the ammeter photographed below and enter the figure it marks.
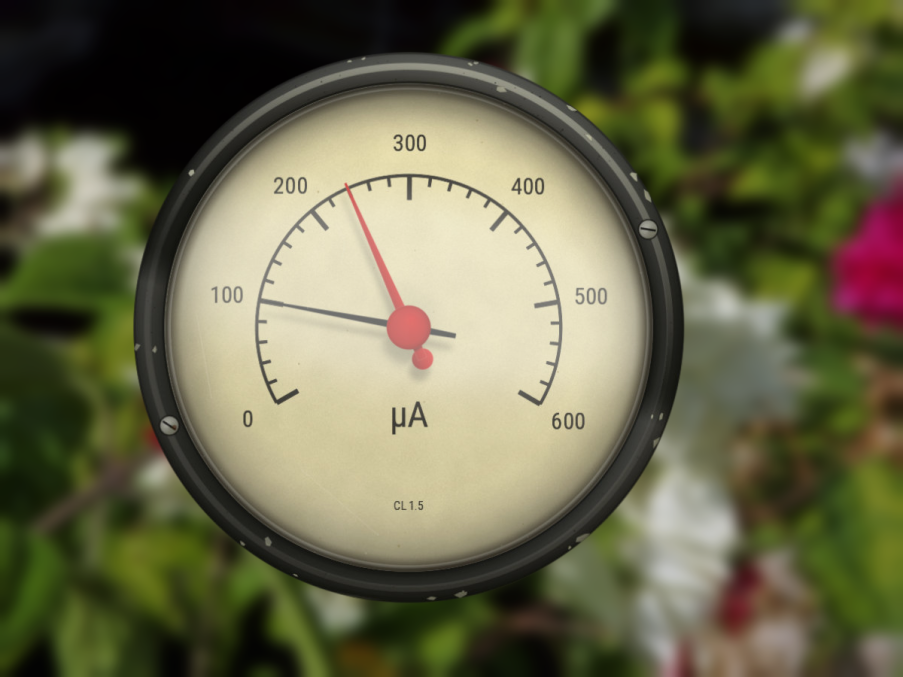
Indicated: 240 µA
